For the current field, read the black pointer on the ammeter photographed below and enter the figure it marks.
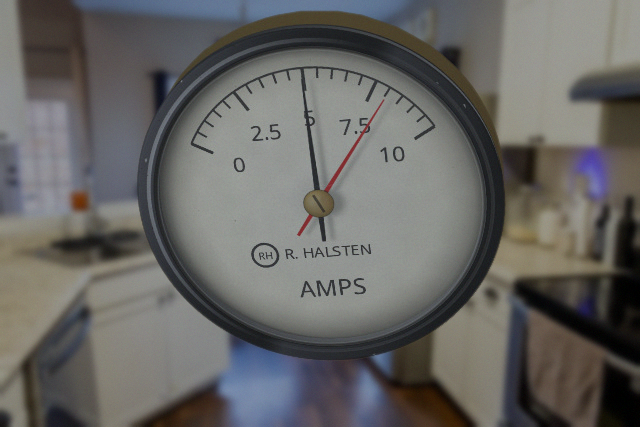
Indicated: 5 A
